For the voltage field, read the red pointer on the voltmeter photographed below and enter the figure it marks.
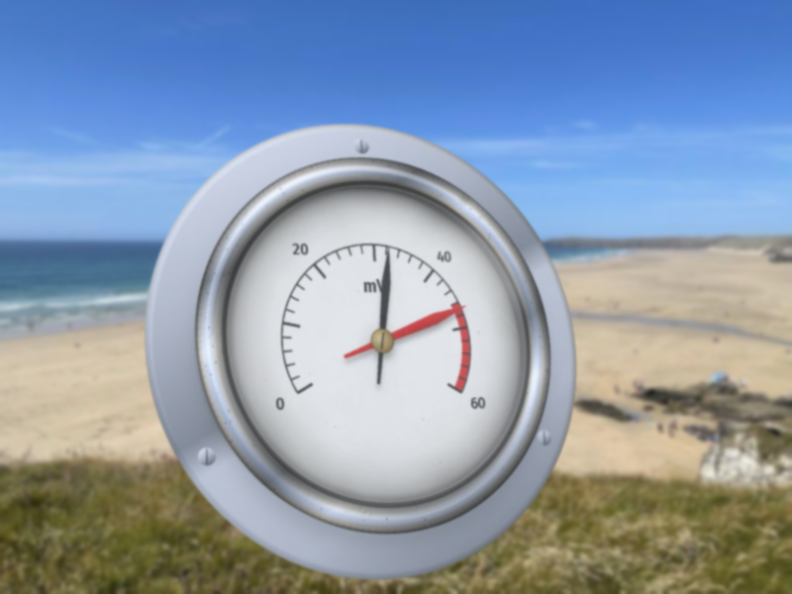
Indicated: 47 mV
